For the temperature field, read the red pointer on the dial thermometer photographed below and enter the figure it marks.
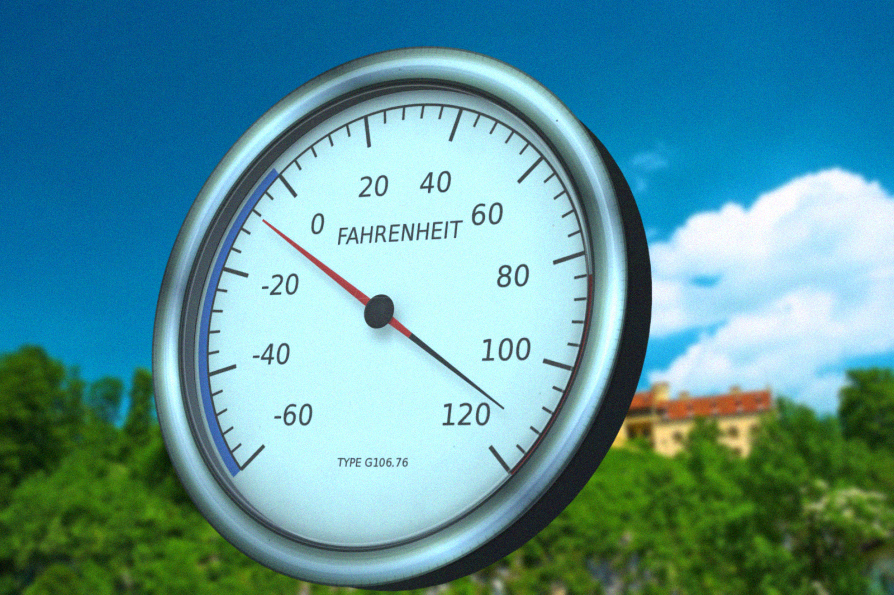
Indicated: -8 °F
